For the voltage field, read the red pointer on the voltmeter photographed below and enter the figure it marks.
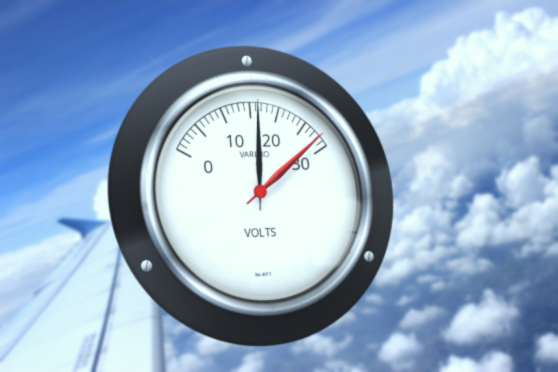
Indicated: 28 V
